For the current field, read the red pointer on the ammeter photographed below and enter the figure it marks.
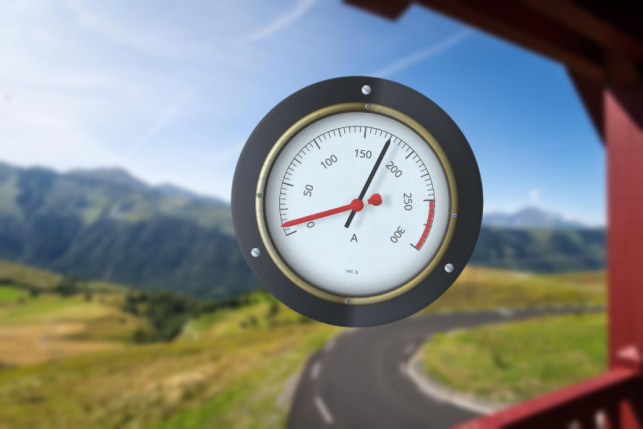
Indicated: 10 A
